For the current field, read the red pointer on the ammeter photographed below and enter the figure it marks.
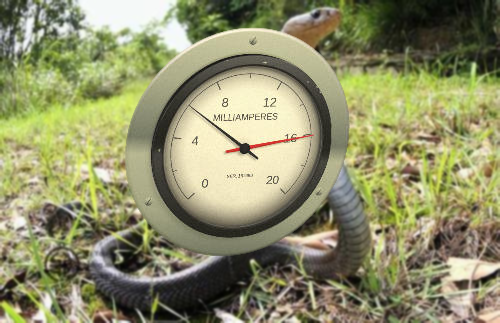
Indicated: 16 mA
